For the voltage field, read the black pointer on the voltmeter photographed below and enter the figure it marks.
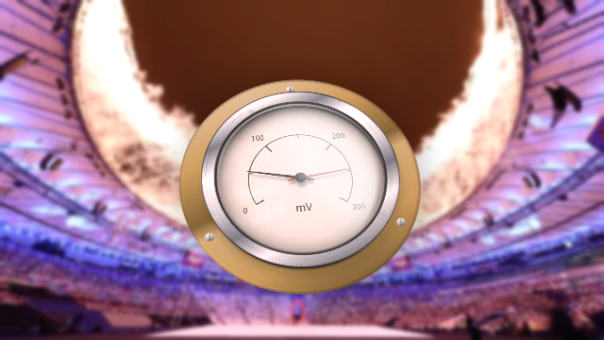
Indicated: 50 mV
